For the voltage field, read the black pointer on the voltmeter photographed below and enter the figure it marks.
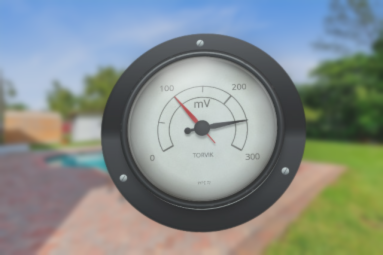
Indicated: 250 mV
